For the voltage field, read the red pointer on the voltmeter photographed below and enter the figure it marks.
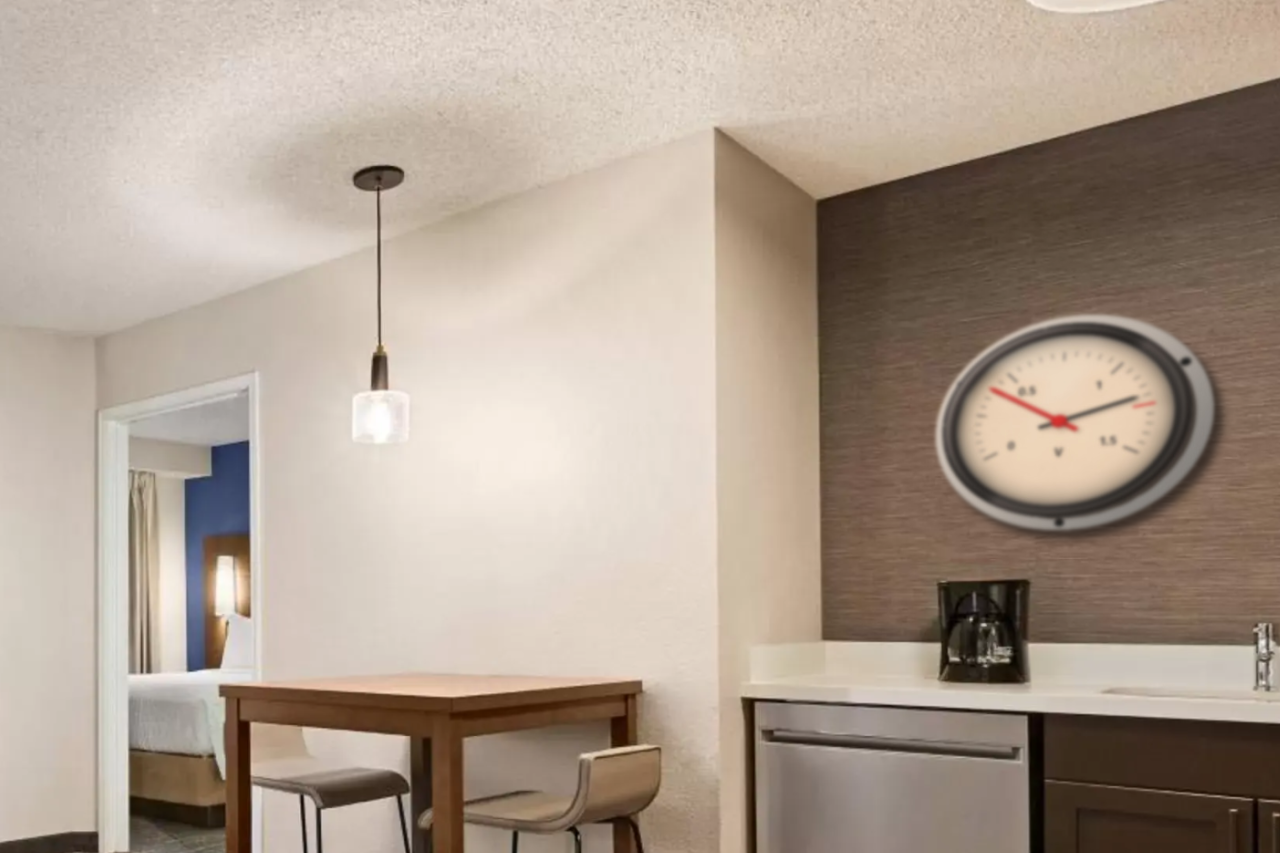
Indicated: 0.4 V
